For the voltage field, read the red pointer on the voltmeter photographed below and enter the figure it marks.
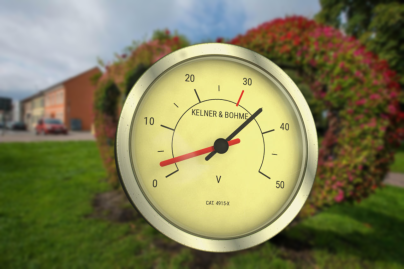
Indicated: 2.5 V
